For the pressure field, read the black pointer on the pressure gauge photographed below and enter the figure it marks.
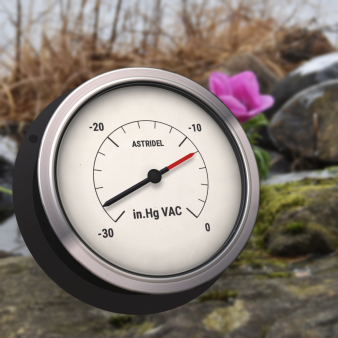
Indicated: -28 inHg
